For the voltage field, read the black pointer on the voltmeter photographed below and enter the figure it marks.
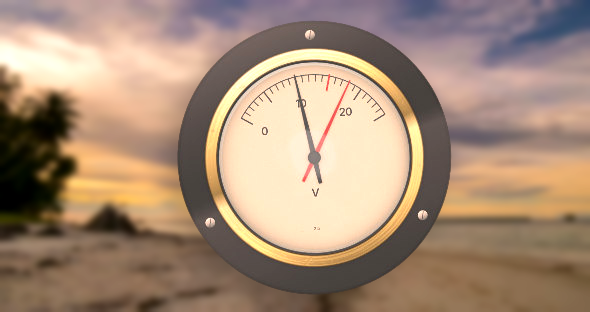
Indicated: 10 V
